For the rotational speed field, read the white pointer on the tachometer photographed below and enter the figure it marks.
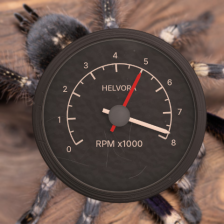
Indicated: 7750 rpm
